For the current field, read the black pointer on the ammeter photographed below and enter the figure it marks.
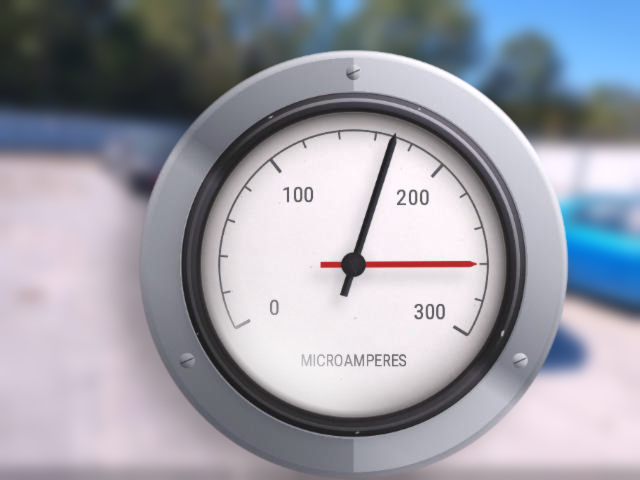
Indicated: 170 µA
